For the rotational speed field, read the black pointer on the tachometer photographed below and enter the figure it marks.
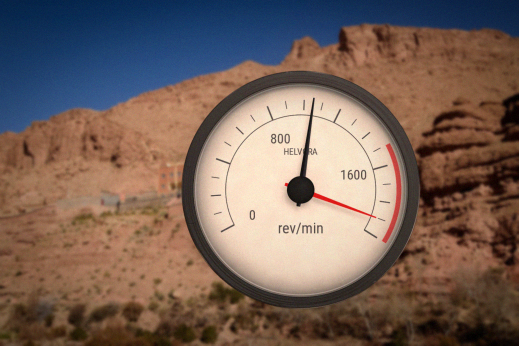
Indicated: 1050 rpm
